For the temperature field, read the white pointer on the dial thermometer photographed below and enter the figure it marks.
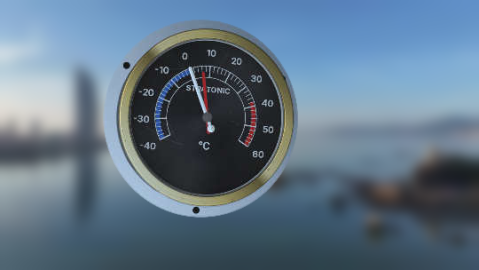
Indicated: 0 °C
